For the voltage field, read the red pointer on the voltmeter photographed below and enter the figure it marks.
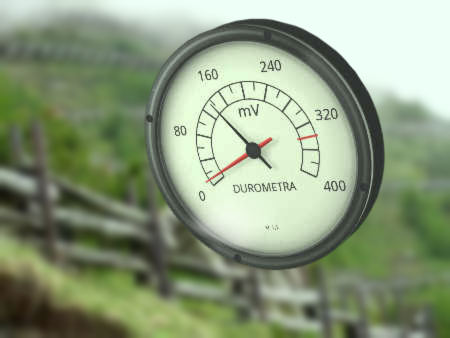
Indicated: 10 mV
